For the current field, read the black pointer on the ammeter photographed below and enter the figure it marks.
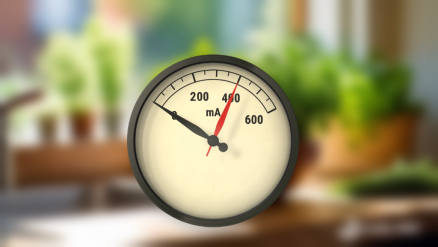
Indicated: 0 mA
